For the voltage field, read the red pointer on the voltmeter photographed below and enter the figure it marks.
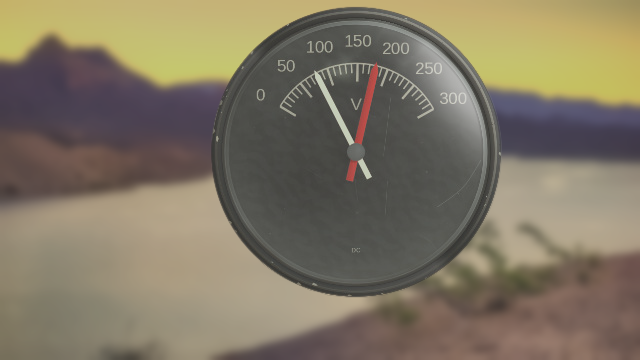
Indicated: 180 V
